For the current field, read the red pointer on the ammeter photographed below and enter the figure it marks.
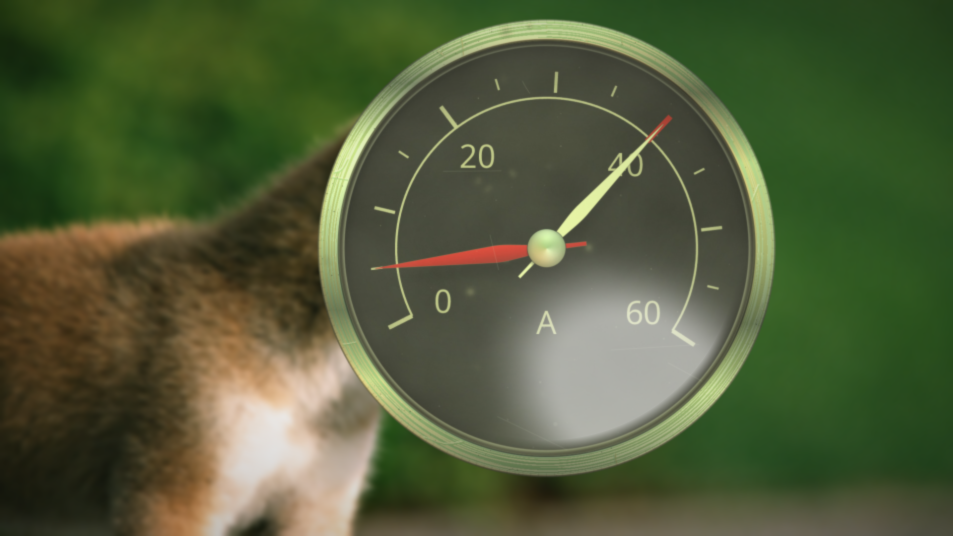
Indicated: 5 A
